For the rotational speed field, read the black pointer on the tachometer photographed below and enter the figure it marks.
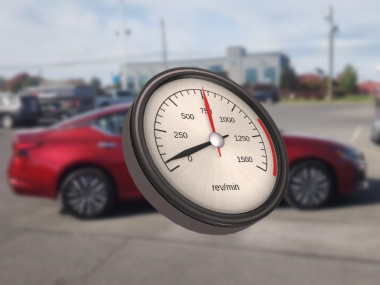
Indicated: 50 rpm
